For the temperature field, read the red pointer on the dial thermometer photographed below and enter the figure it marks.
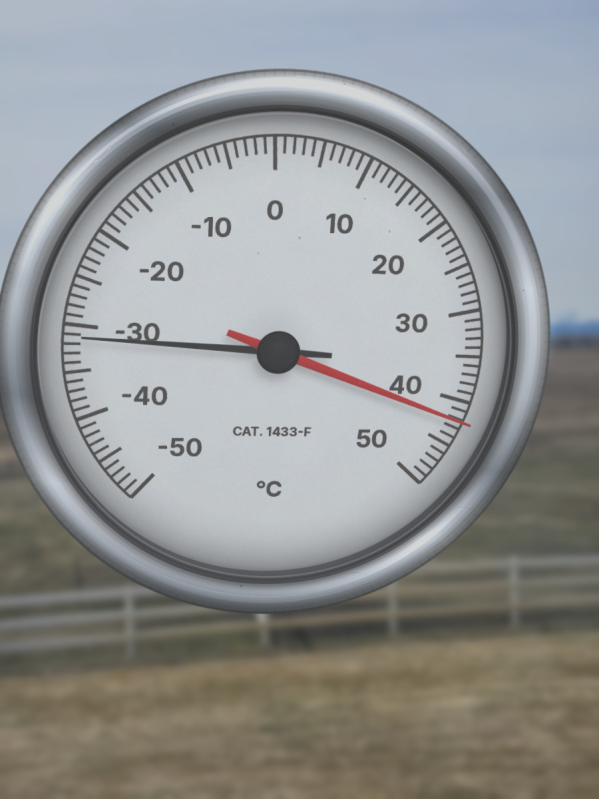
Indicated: 42 °C
